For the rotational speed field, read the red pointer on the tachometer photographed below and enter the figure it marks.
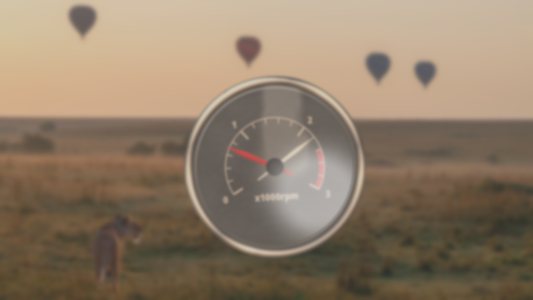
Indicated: 700 rpm
